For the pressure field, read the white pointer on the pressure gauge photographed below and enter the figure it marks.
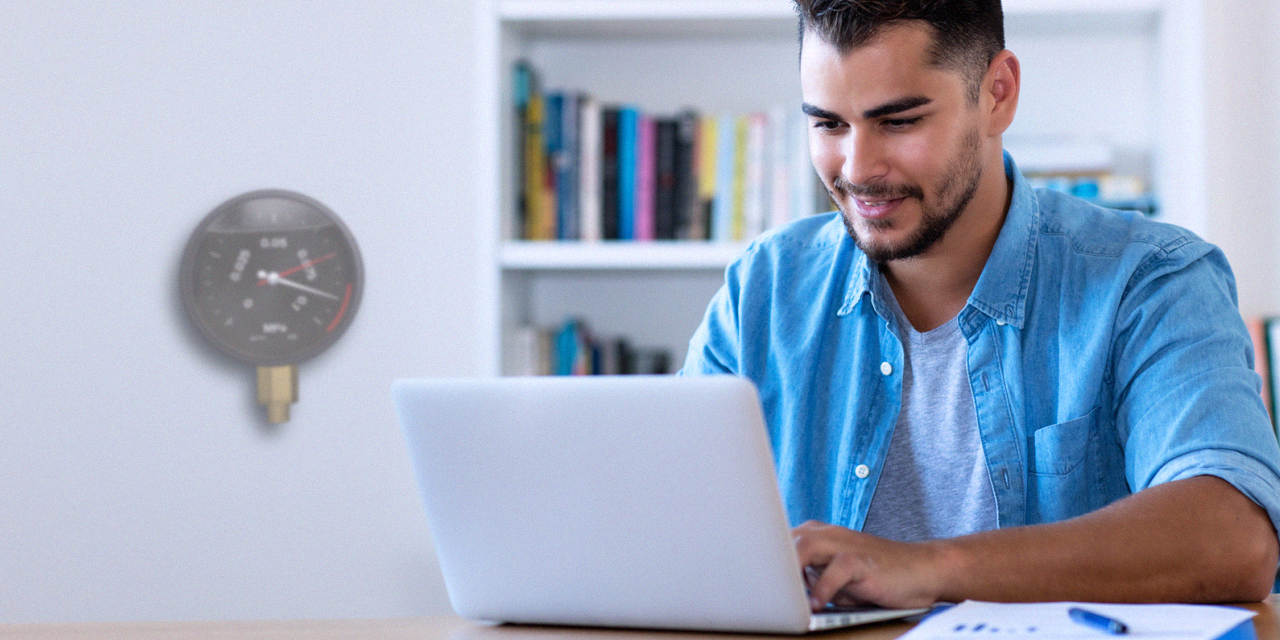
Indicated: 0.09 MPa
